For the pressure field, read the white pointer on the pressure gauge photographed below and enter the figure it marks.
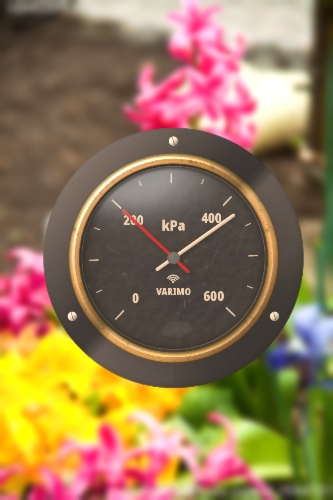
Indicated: 425 kPa
